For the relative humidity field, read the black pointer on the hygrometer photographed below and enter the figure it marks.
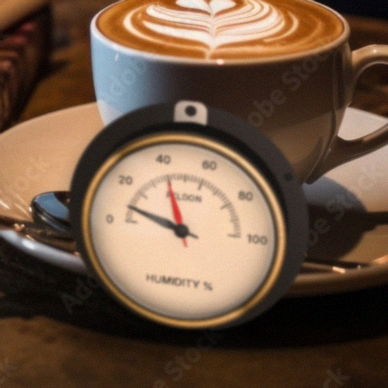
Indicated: 10 %
